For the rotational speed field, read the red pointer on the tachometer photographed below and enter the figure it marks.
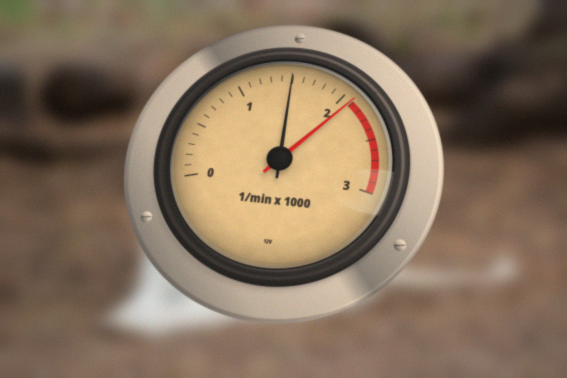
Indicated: 2100 rpm
